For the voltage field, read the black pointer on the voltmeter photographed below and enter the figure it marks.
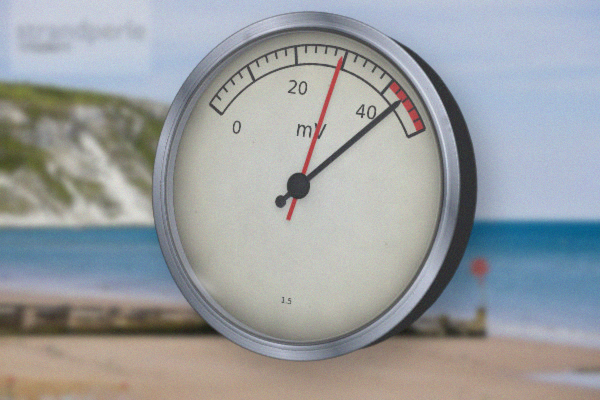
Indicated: 44 mV
